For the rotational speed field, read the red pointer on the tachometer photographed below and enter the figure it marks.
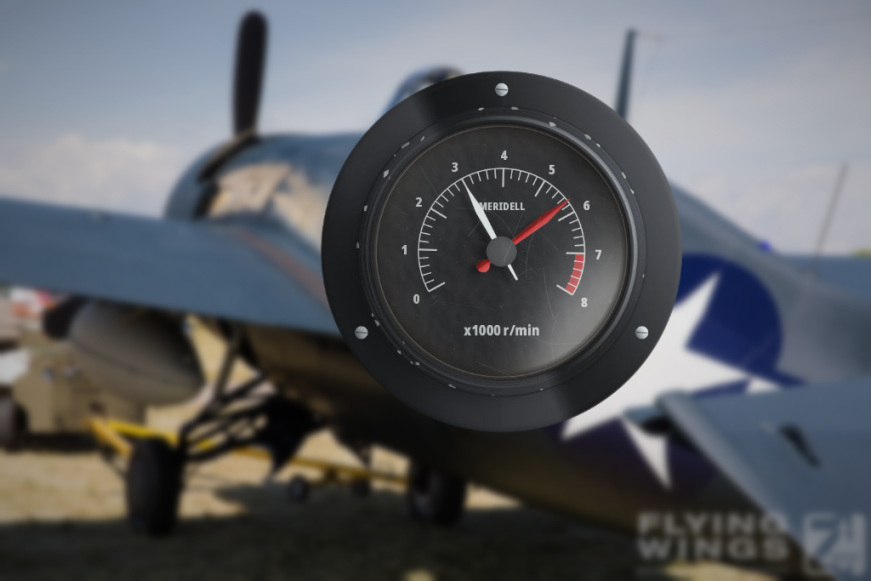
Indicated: 5700 rpm
